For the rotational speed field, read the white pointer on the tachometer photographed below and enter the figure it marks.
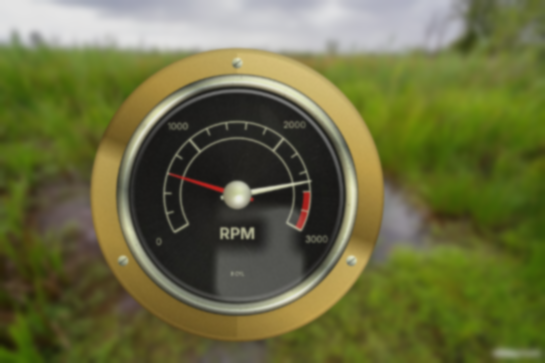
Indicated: 2500 rpm
